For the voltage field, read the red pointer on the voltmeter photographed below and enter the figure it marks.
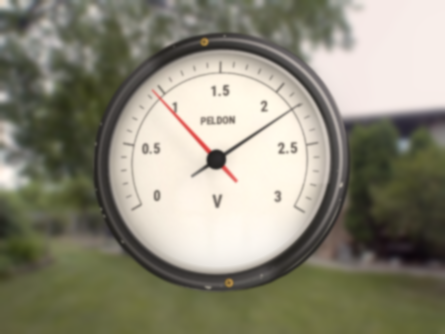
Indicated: 0.95 V
